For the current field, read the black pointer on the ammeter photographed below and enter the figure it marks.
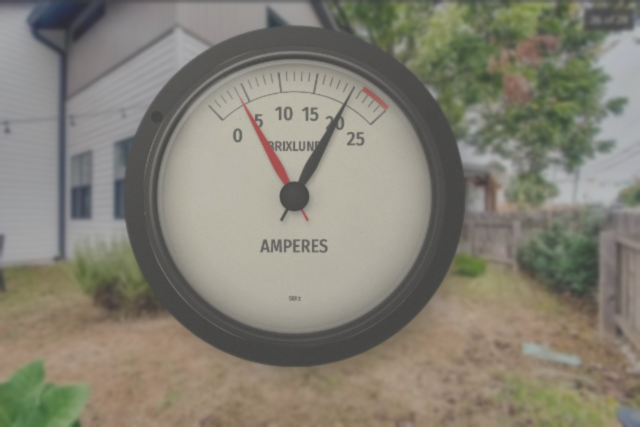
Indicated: 20 A
